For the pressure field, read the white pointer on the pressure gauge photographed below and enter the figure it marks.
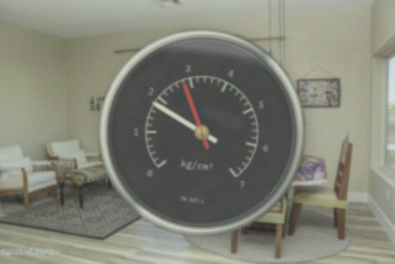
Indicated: 1.8 kg/cm²
